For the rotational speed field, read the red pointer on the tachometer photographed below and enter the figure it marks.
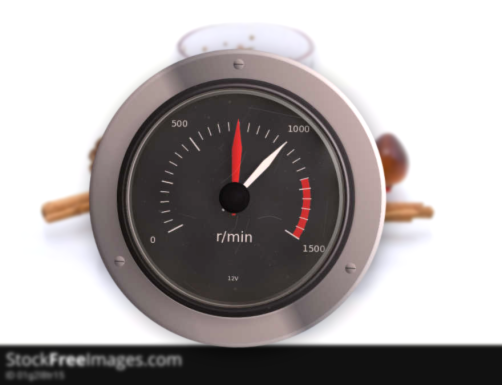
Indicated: 750 rpm
